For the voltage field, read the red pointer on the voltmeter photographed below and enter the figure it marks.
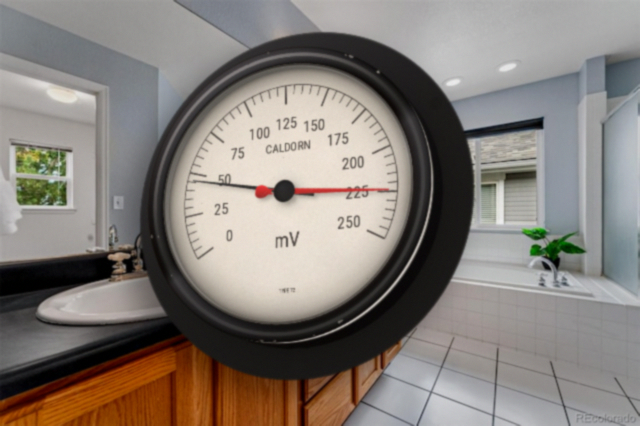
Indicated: 225 mV
